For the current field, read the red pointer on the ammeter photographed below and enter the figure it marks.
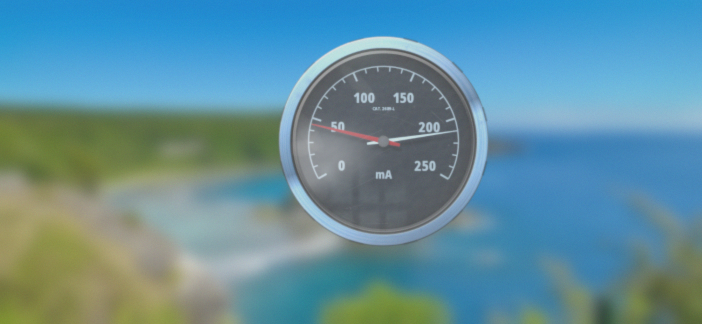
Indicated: 45 mA
